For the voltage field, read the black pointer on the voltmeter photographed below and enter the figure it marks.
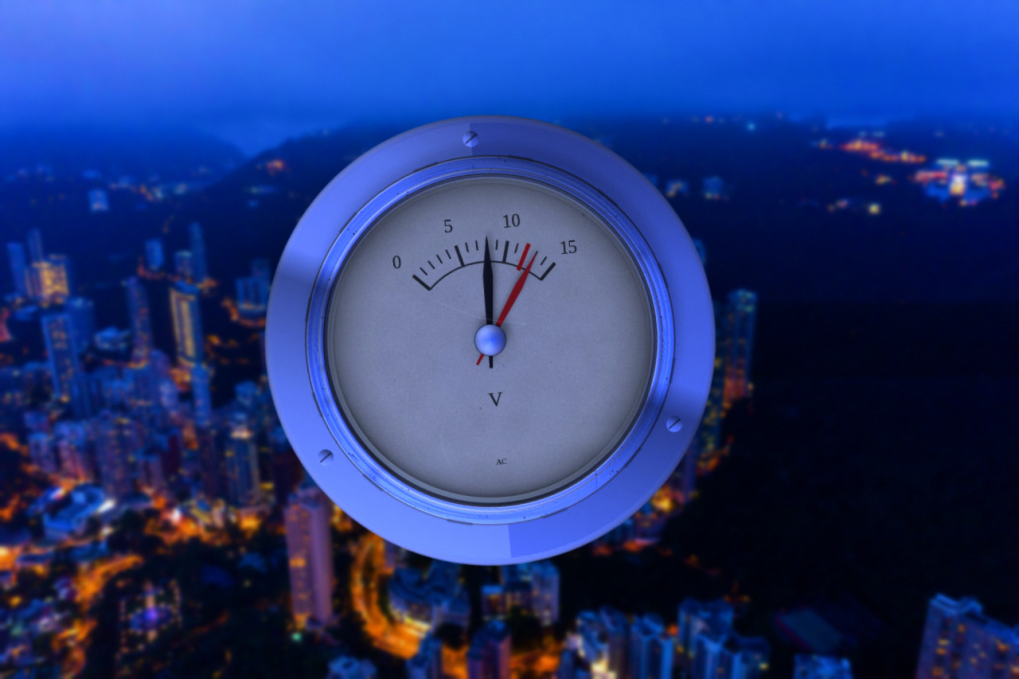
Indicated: 8 V
